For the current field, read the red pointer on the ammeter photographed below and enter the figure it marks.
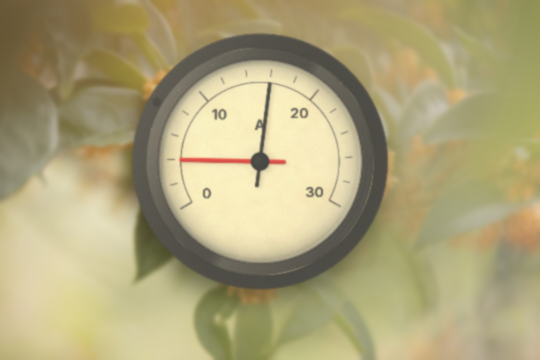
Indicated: 4 A
